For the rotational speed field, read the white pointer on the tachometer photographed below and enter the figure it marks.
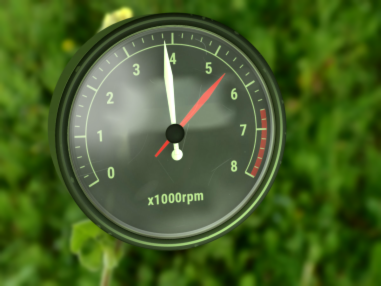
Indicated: 3800 rpm
